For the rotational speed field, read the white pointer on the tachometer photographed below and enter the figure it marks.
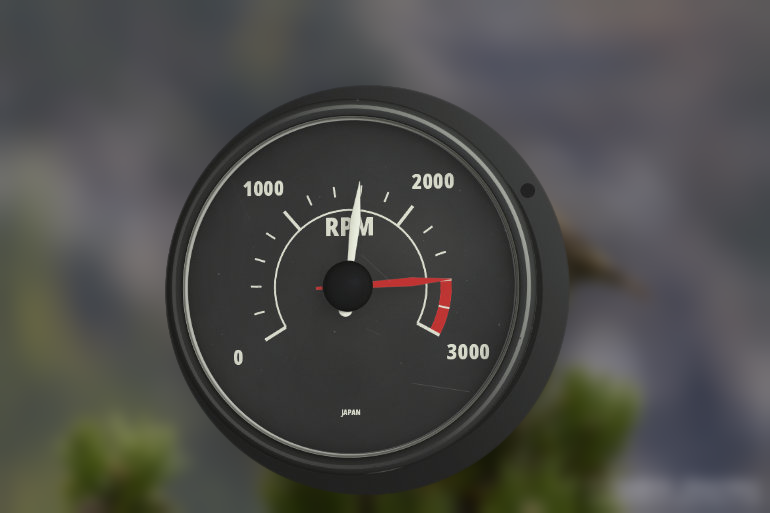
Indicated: 1600 rpm
